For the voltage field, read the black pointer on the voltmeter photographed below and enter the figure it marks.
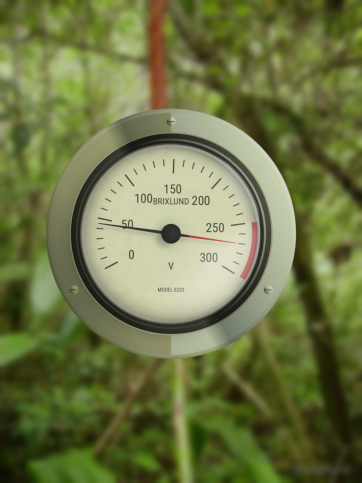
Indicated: 45 V
